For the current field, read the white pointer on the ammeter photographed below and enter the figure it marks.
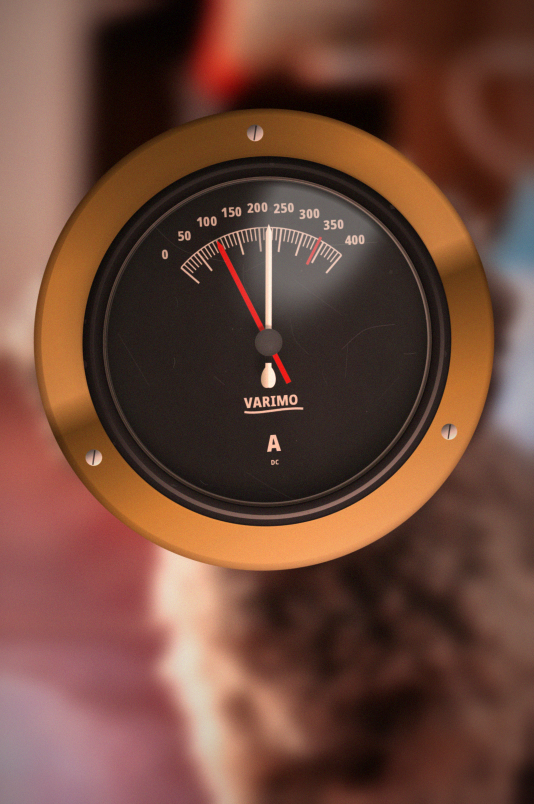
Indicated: 220 A
